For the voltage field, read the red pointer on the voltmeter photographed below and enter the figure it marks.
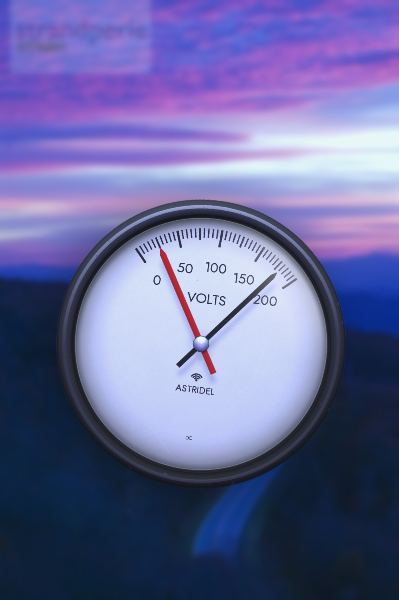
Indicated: 25 V
